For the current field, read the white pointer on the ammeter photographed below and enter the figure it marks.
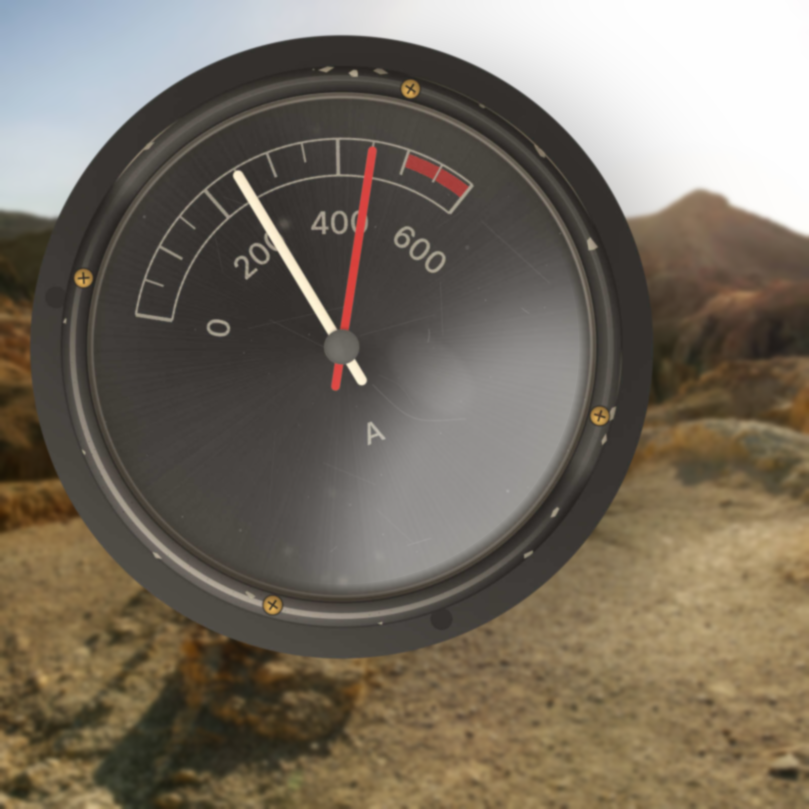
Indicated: 250 A
